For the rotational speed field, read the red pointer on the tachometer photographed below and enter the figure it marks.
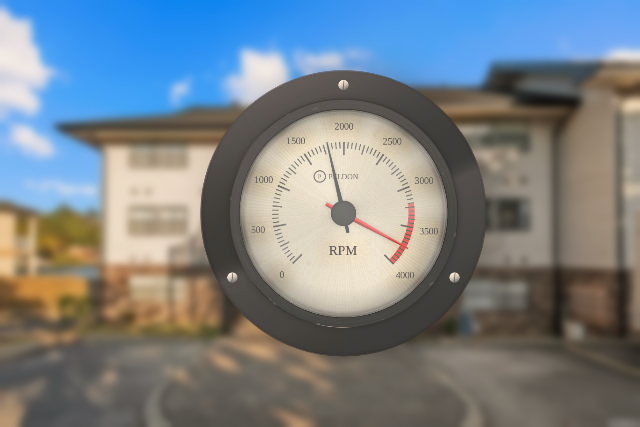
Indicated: 3750 rpm
